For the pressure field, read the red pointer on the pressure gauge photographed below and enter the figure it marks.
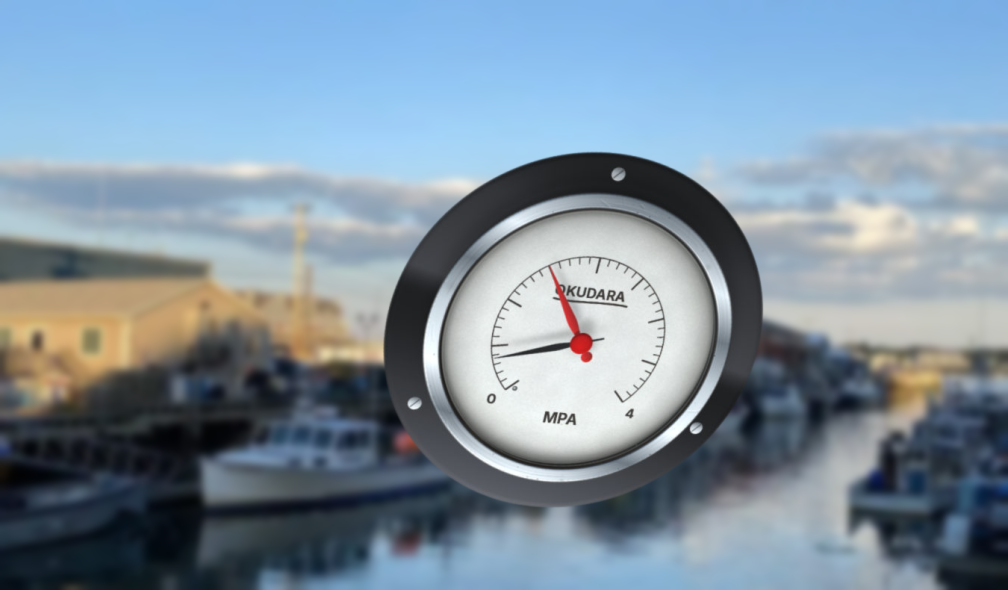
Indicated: 1.5 MPa
